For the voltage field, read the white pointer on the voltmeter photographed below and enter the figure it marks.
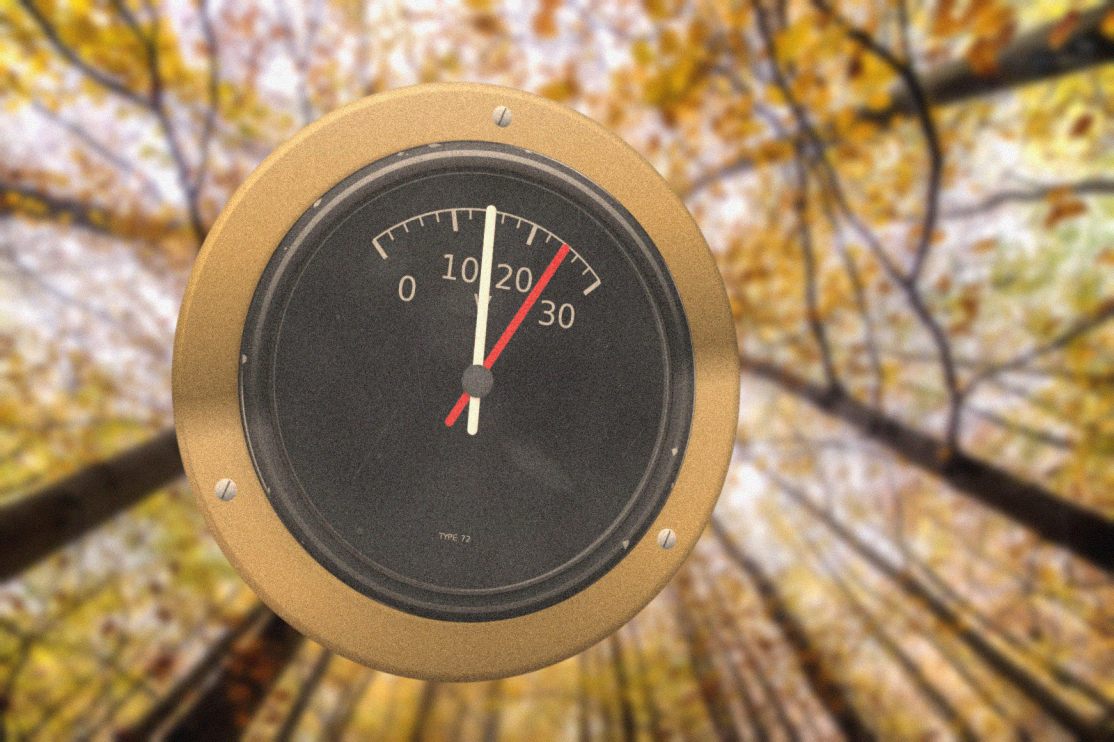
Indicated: 14 V
